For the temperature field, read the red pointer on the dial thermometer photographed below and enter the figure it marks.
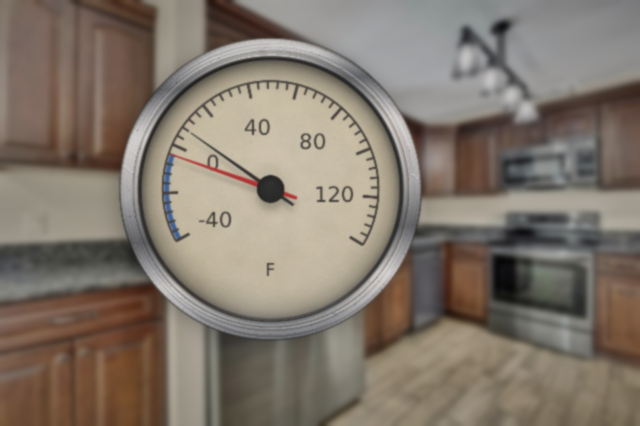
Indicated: -4 °F
